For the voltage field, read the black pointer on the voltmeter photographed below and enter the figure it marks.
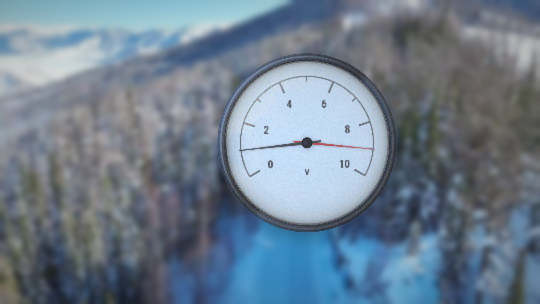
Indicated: 1 V
